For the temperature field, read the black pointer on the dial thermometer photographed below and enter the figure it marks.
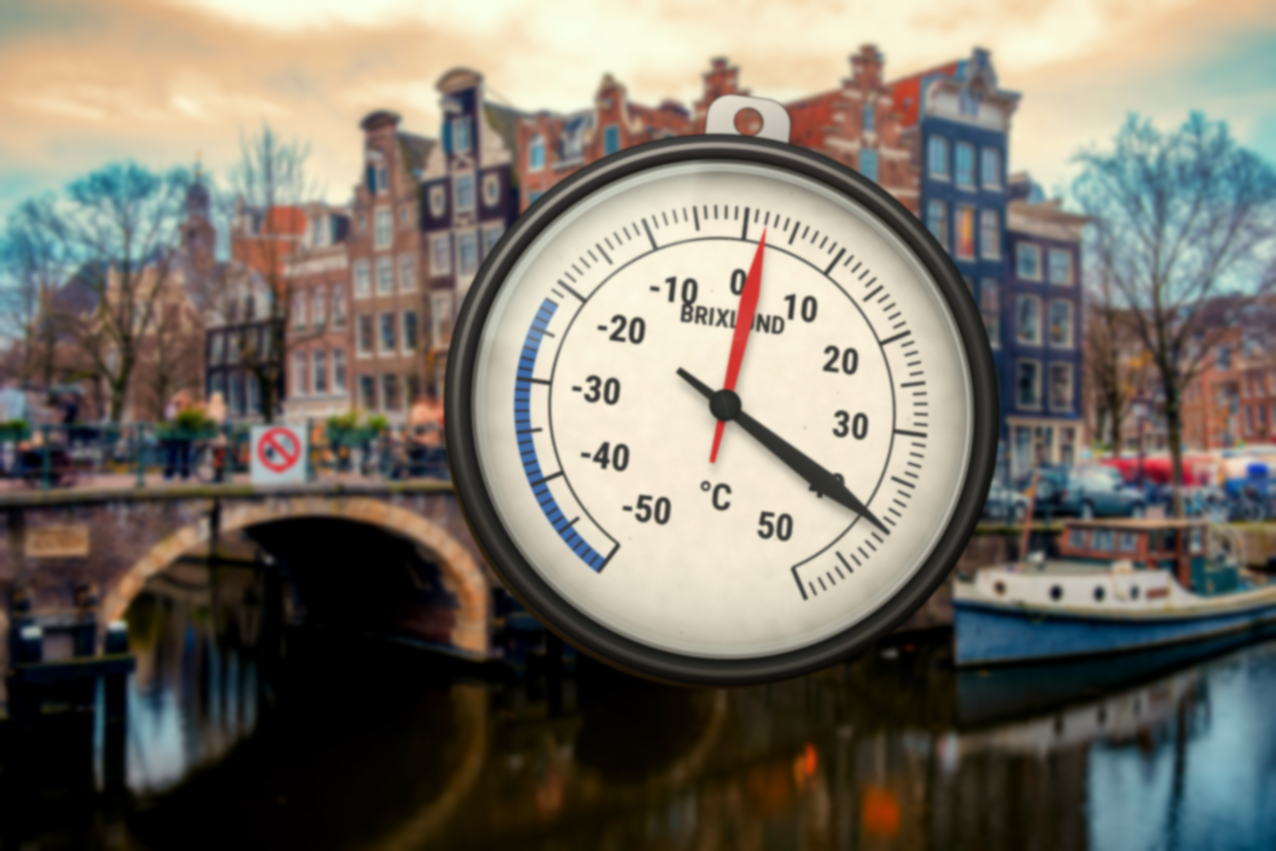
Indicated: 40 °C
